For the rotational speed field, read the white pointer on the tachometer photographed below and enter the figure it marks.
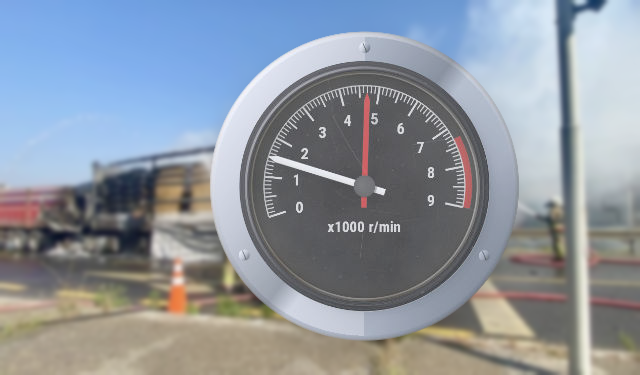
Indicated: 1500 rpm
